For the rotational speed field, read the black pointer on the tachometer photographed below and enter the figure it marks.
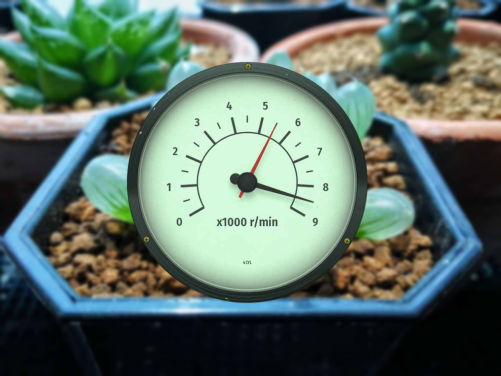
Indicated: 8500 rpm
